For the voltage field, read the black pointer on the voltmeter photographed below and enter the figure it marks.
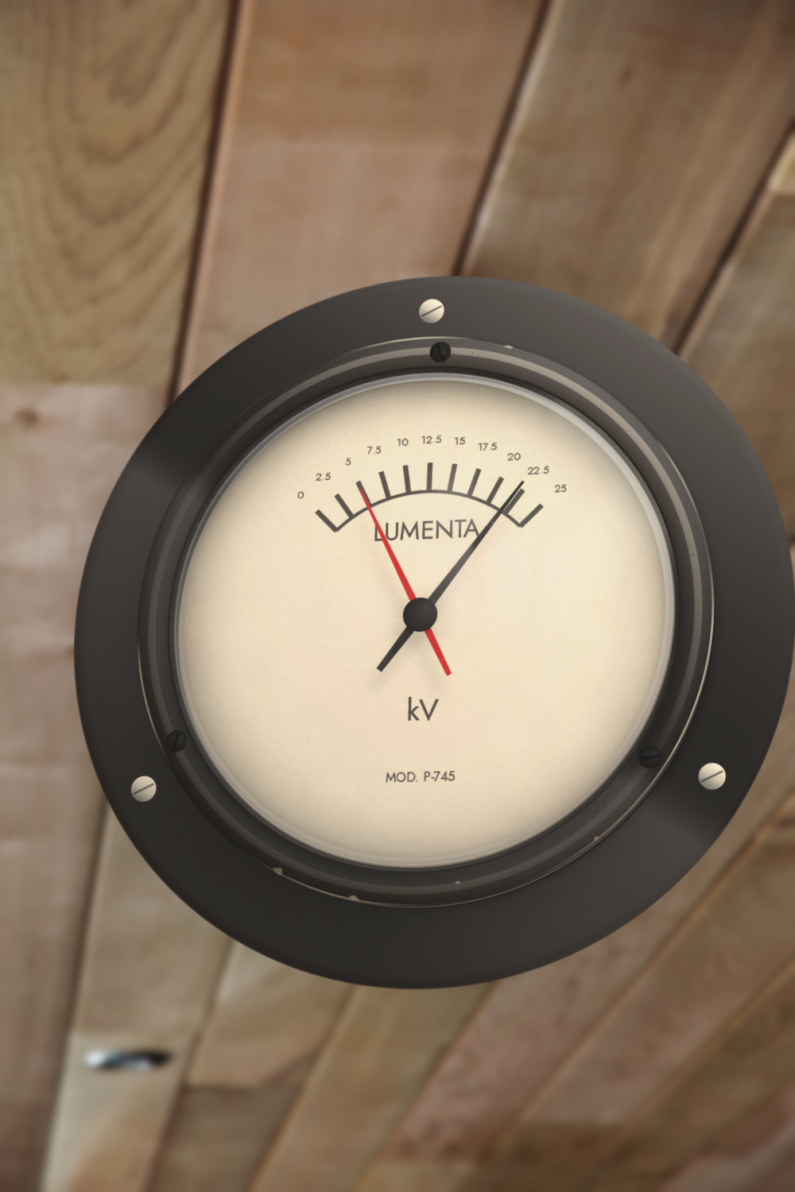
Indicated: 22.5 kV
